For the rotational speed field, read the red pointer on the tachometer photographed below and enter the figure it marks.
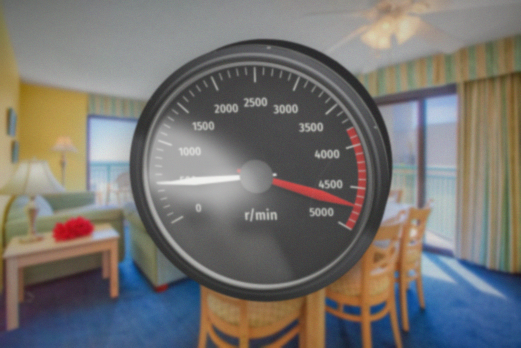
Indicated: 4700 rpm
